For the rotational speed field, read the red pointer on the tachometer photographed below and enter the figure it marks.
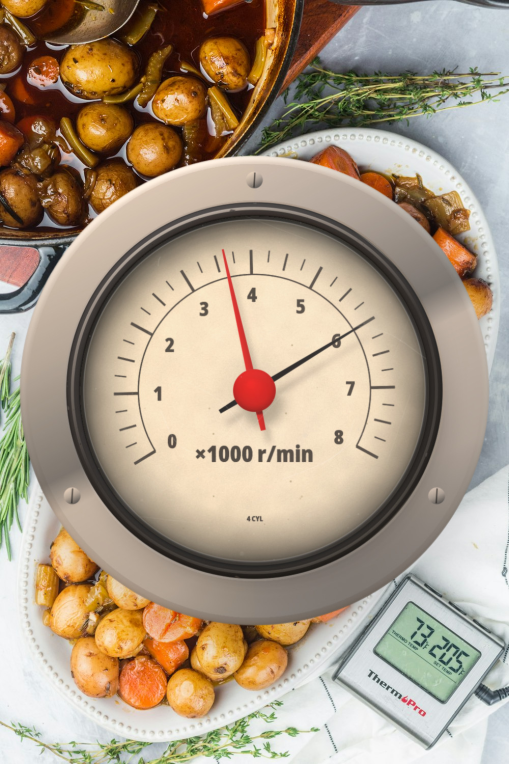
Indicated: 3625 rpm
